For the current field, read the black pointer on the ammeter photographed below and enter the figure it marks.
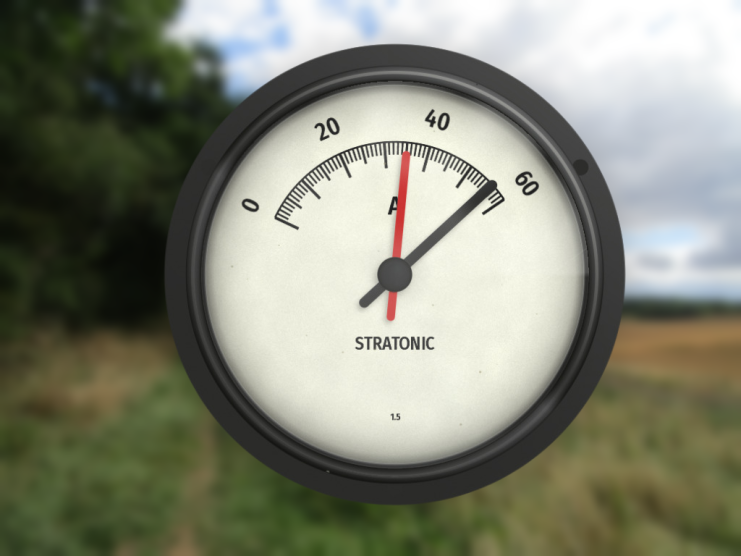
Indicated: 56 A
